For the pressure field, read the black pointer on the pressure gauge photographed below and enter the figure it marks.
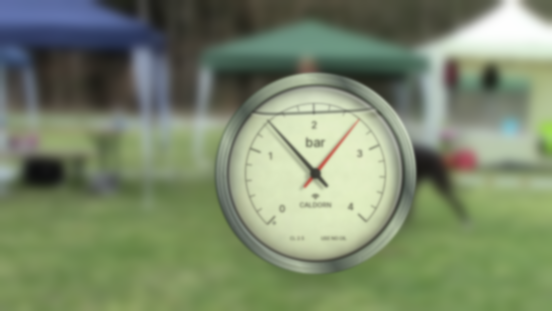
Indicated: 1.4 bar
